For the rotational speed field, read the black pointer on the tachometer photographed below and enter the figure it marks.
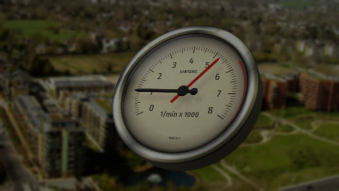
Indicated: 1000 rpm
